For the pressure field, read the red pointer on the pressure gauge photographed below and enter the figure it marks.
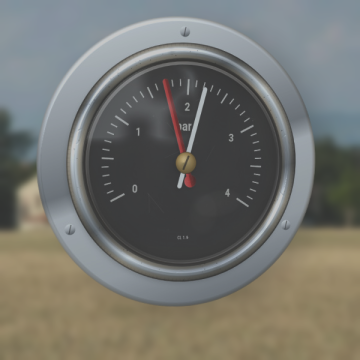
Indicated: 1.7 bar
